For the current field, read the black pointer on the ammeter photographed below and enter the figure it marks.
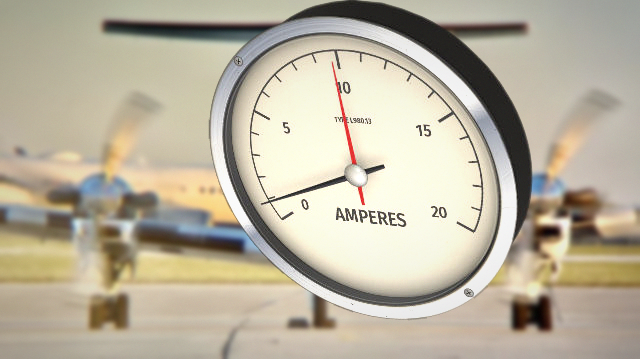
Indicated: 1 A
